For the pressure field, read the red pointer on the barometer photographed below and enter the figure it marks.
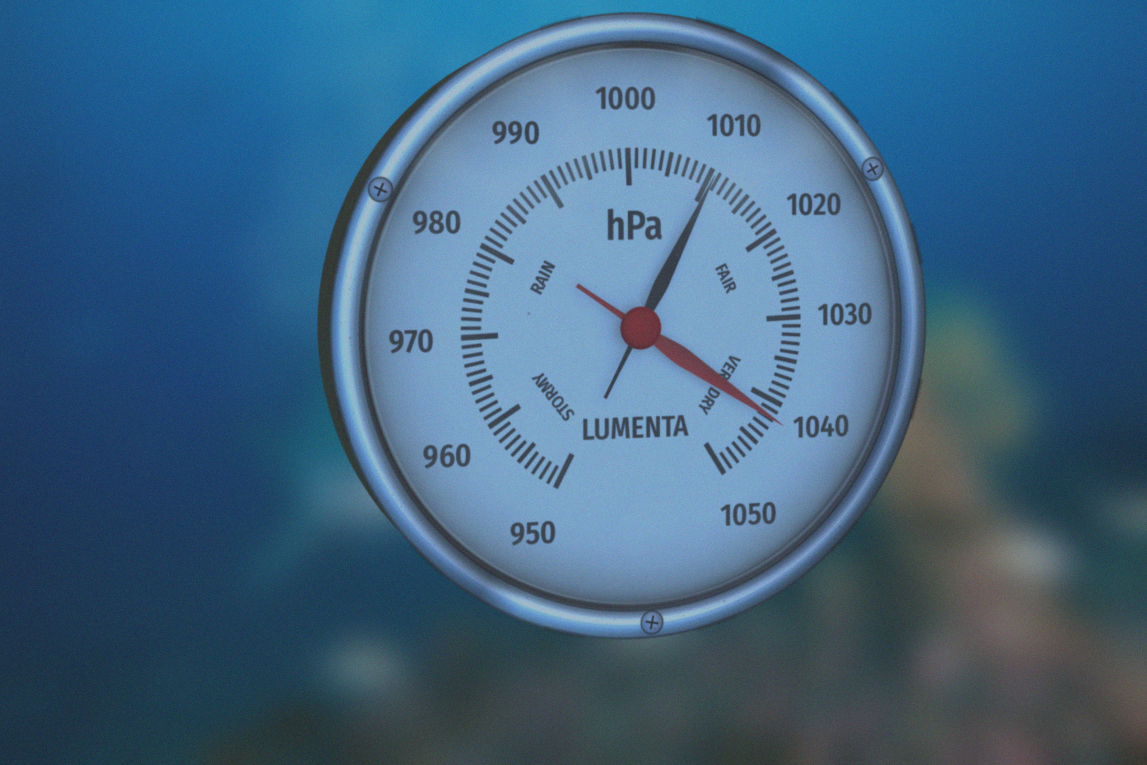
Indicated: 1042 hPa
